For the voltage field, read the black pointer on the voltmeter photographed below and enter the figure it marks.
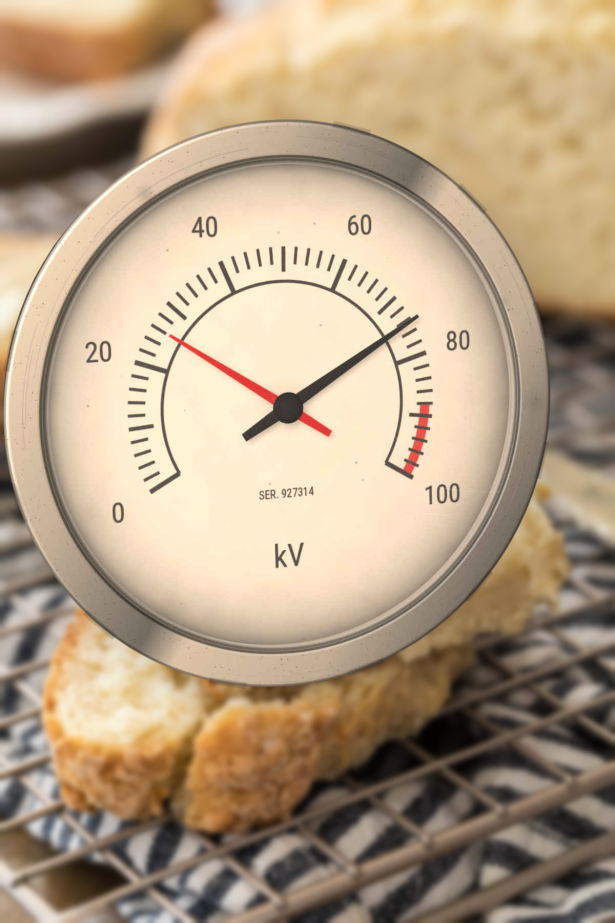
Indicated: 74 kV
